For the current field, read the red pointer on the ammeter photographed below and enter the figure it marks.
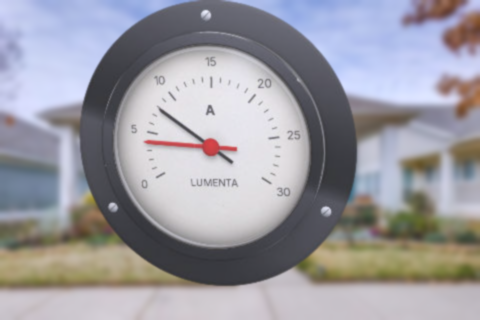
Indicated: 4 A
